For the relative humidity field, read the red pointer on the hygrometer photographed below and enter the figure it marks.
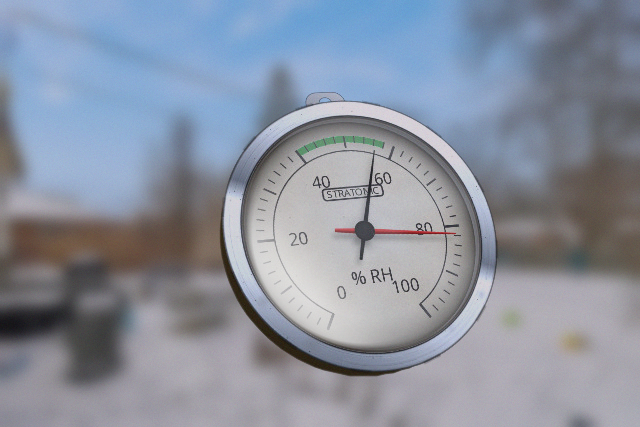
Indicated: 82 %
